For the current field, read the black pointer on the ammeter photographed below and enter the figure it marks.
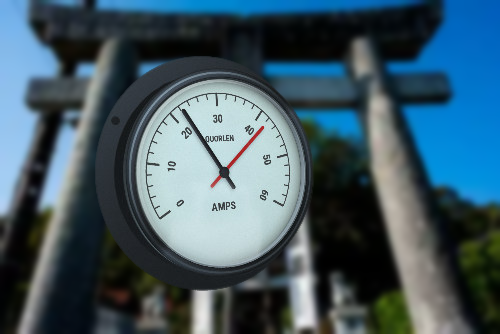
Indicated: 22 A
